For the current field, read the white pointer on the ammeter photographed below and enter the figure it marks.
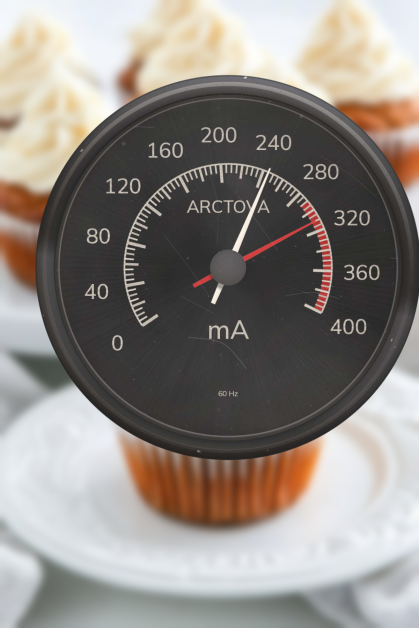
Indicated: 245 mA
